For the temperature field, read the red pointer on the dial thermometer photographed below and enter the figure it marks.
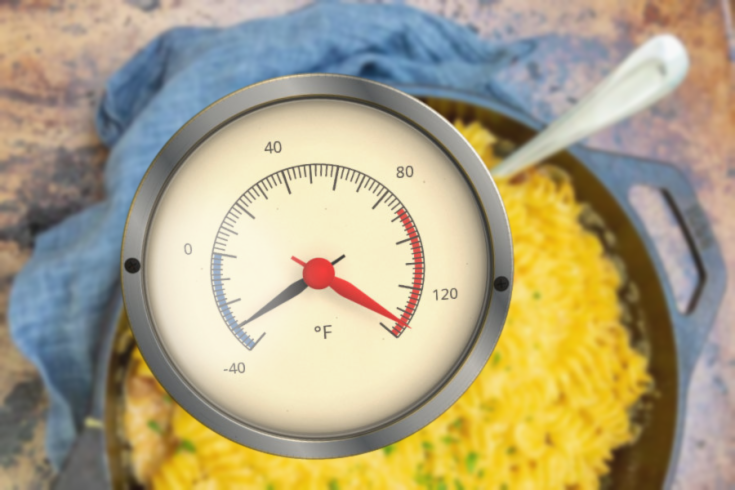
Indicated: 134 °F
